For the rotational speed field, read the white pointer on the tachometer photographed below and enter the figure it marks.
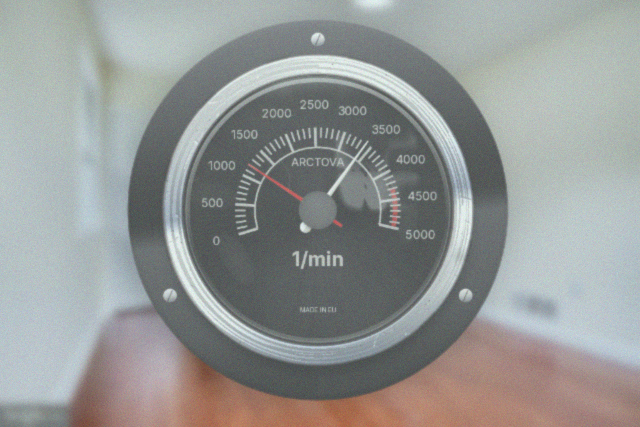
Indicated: 3400 rpm
